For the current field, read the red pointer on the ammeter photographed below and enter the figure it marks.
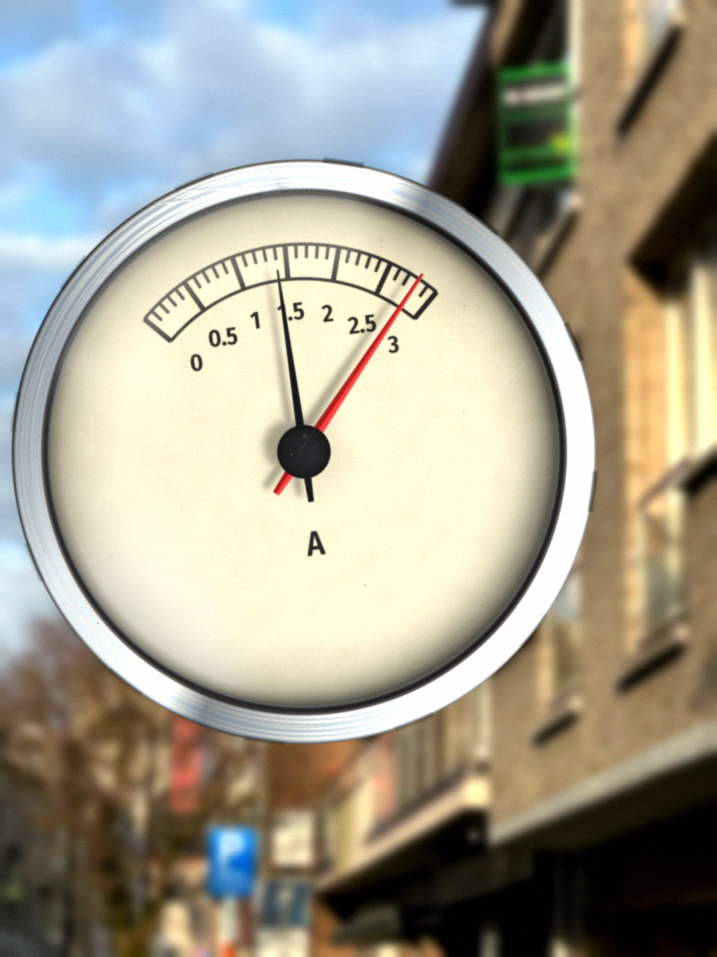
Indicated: 2.8 A
